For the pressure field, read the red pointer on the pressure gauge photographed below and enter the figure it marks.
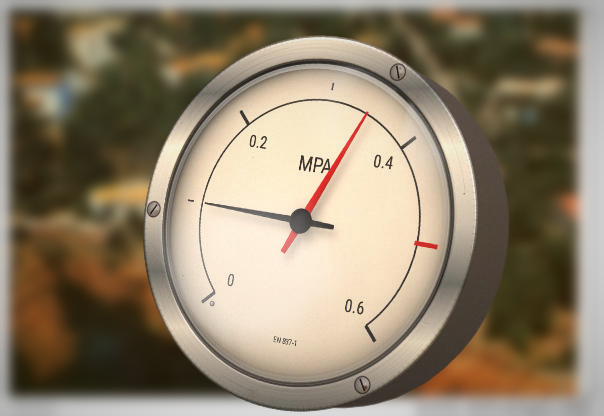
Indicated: 0.35 MPa
